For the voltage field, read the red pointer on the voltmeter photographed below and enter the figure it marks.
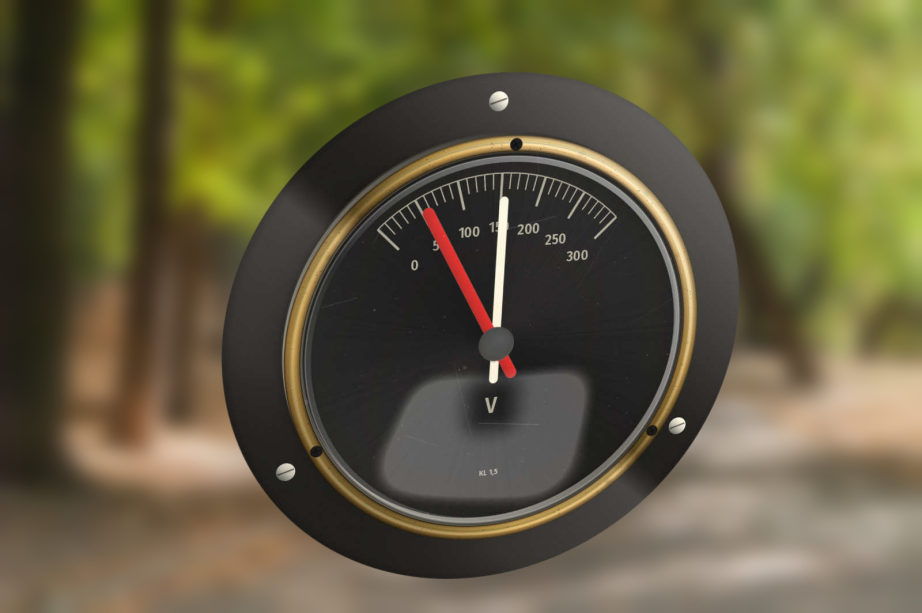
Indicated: 55 V
